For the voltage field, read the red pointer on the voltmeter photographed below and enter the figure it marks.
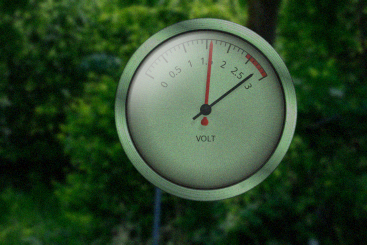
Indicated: 1.6 V
